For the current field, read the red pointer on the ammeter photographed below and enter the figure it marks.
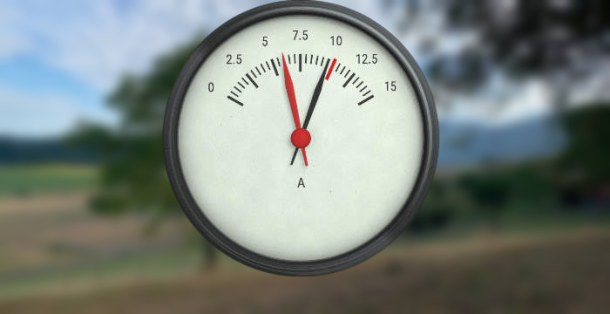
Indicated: 6 A
